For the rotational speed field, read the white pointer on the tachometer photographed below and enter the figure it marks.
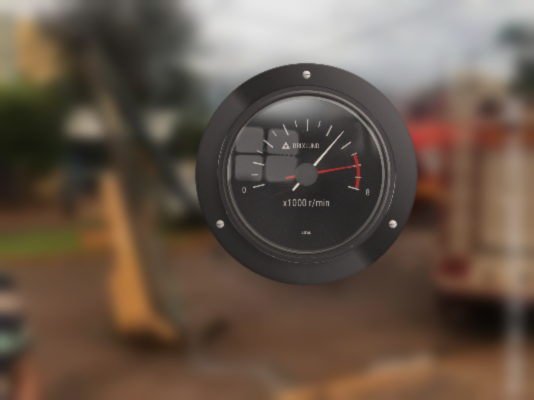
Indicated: 5500 rpm
